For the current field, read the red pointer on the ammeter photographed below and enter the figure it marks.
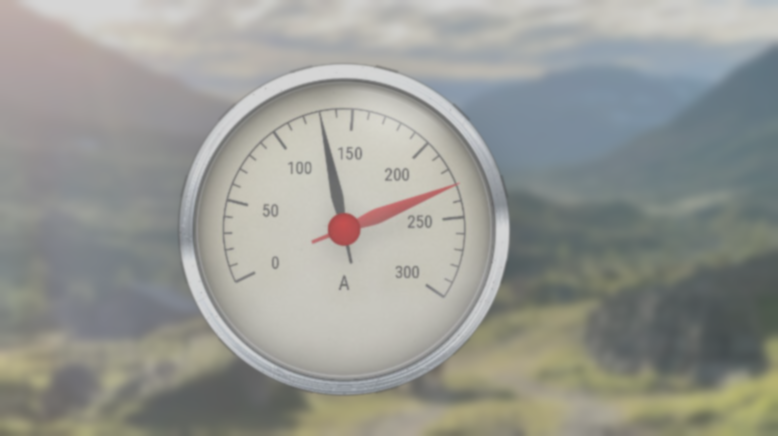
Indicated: 230 A
